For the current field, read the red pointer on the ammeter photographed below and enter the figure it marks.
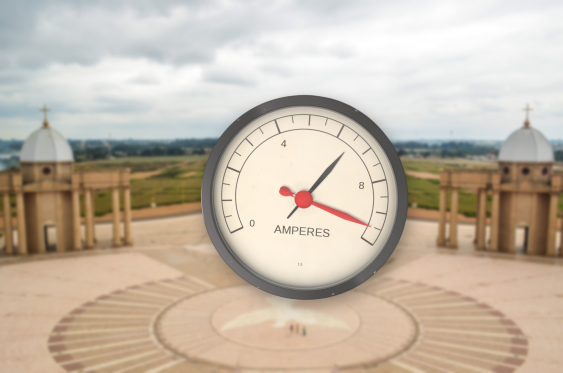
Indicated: 9.5 A
